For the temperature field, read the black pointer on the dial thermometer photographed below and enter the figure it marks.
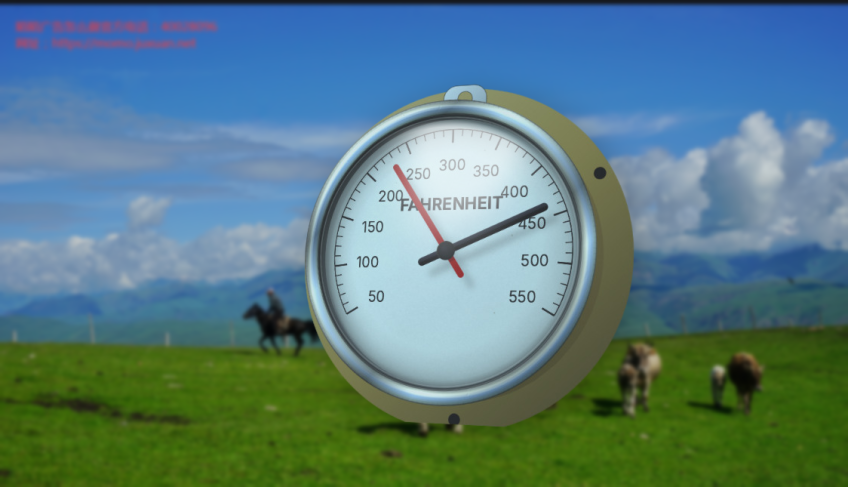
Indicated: 440 °F
